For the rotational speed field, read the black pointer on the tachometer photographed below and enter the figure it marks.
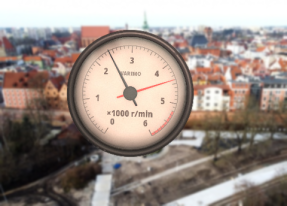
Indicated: 2400 rpm
